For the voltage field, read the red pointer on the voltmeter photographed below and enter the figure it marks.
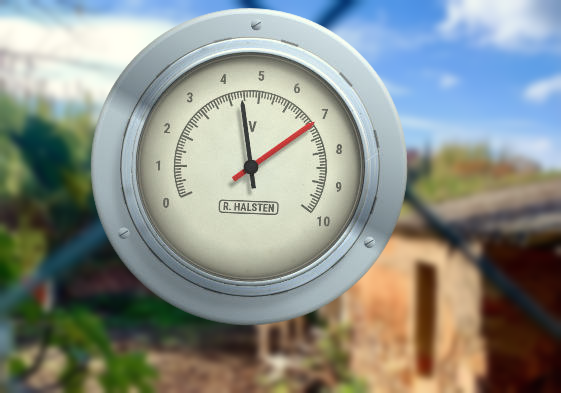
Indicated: 7 V
